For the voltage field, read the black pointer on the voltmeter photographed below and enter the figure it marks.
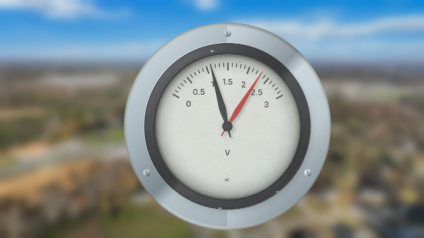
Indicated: 1.1 V
